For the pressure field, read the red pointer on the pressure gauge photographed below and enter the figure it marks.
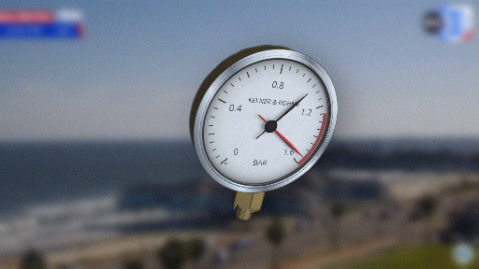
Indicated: 1.55 bar
